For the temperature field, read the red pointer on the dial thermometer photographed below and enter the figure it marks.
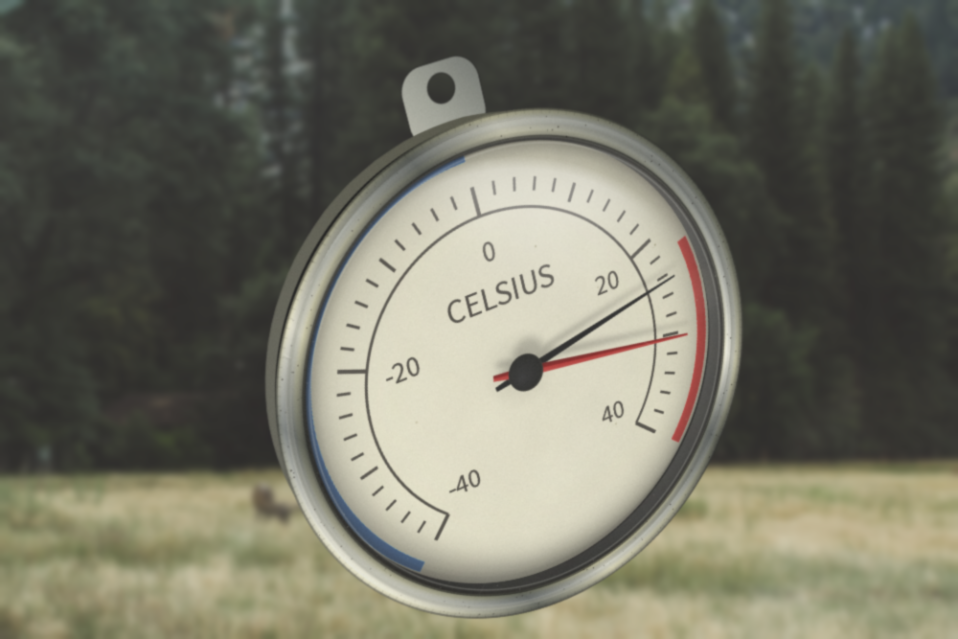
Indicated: 30 °C
